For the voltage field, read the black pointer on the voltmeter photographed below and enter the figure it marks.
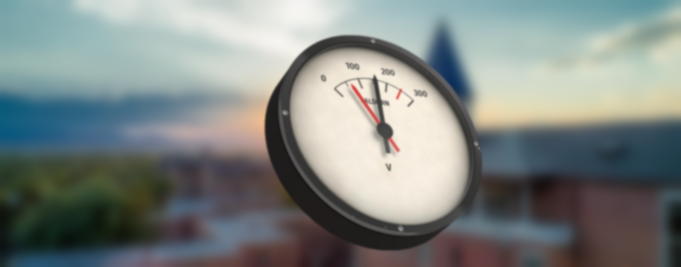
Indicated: 150 V
